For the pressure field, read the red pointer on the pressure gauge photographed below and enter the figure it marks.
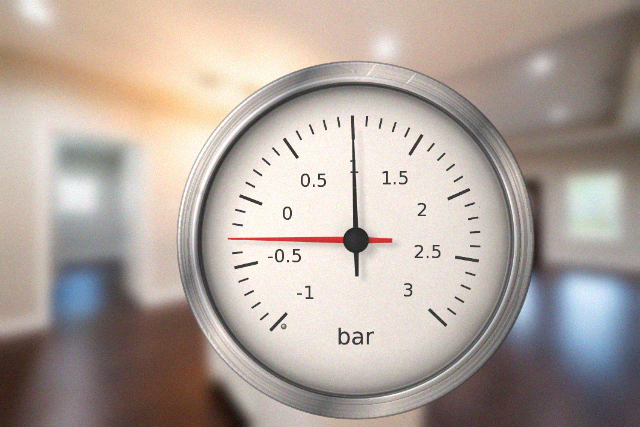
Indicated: -0.3 bar
